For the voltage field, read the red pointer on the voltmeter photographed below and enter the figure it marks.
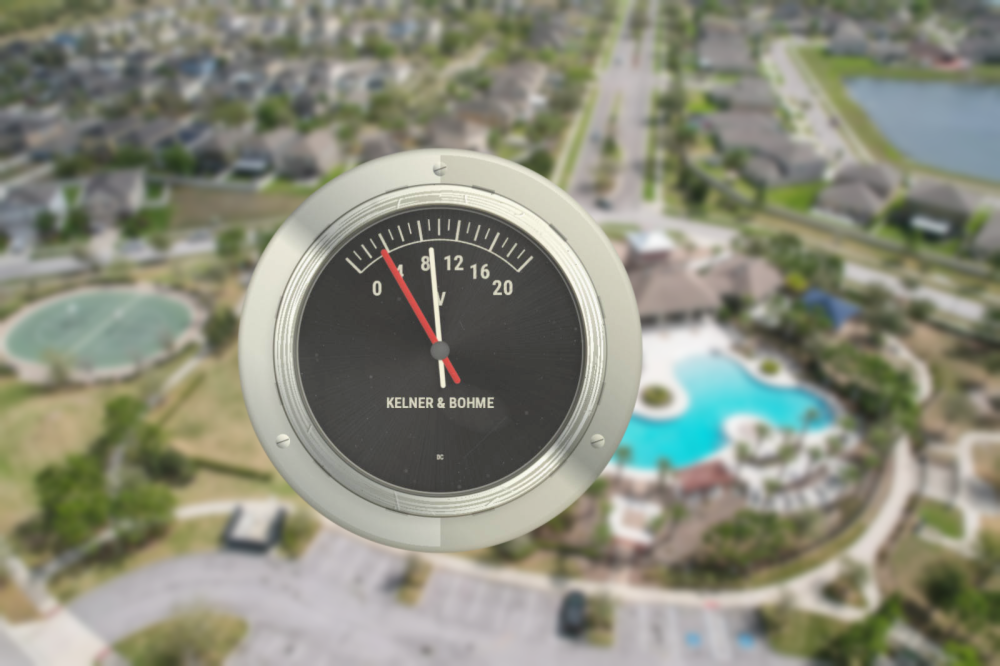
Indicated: 3.5 V
